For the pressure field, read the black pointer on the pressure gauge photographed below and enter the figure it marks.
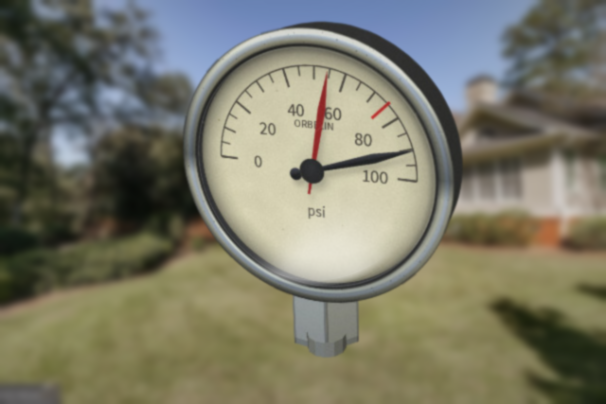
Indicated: 90 psi
